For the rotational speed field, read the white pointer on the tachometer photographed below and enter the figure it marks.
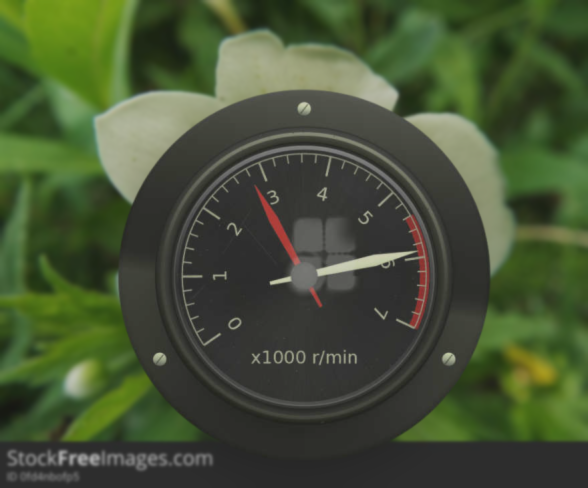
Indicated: 5900 rpm
